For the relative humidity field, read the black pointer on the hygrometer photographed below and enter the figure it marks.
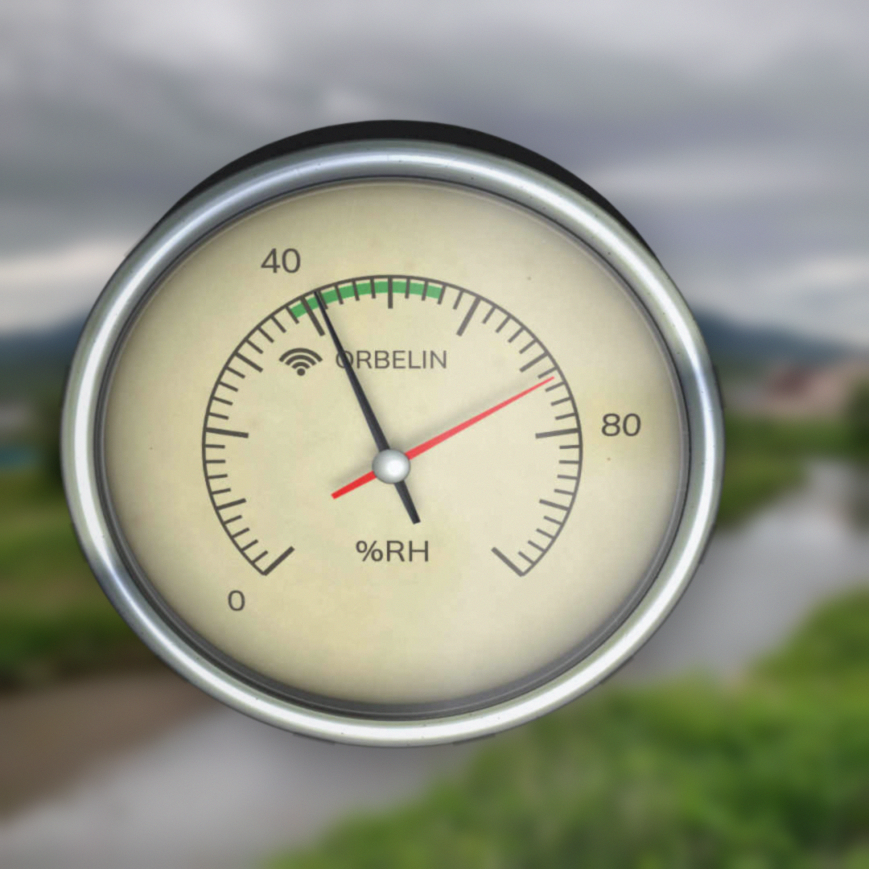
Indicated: 42 %
